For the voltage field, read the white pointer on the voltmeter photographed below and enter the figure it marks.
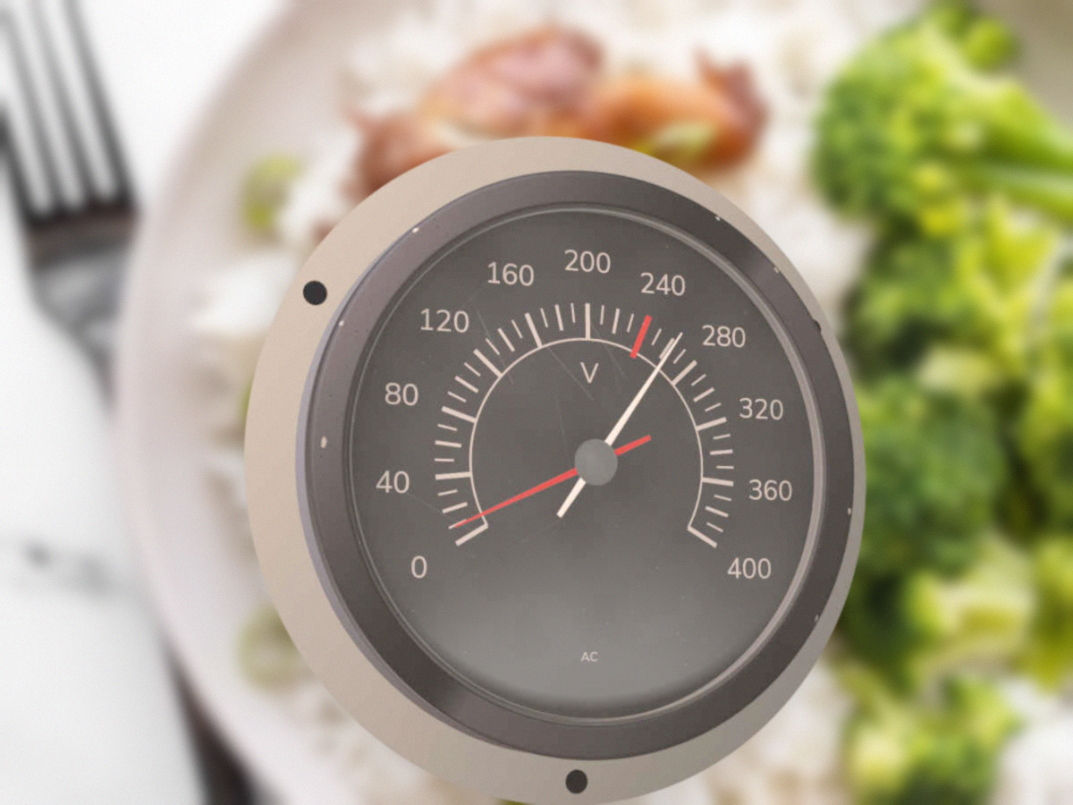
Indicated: 260 V
